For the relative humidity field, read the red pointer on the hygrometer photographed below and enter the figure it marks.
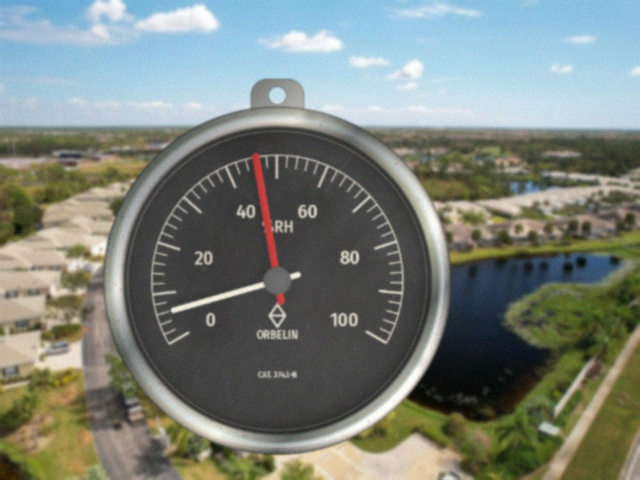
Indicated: 46 %
